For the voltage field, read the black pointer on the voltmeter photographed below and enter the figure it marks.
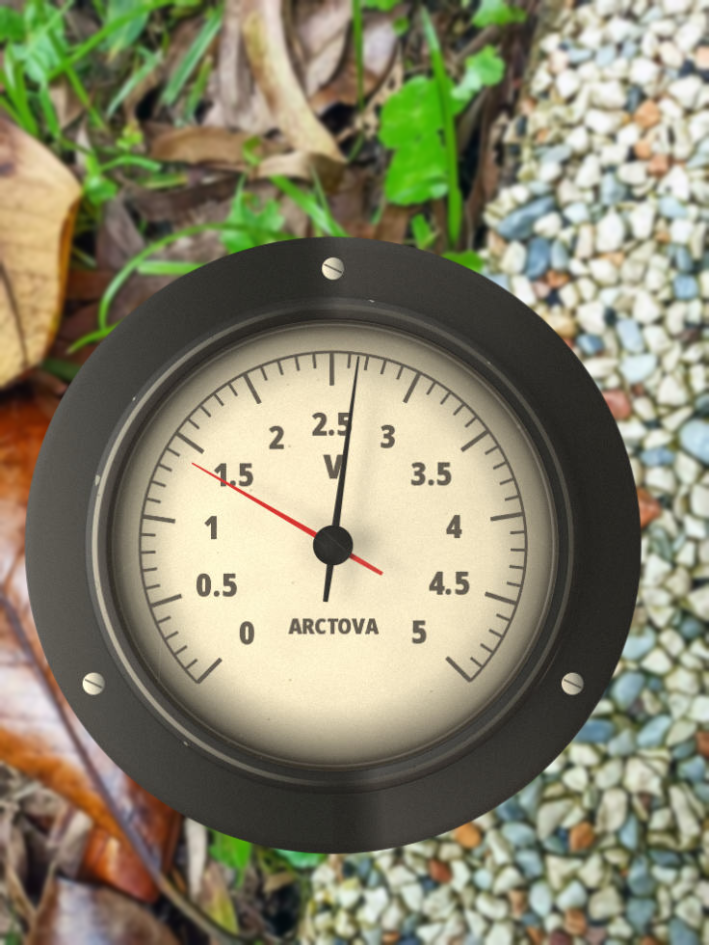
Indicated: 2.65 V
